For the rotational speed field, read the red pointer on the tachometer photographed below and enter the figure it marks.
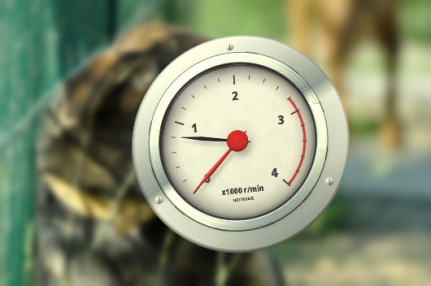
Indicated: 0 rpm
